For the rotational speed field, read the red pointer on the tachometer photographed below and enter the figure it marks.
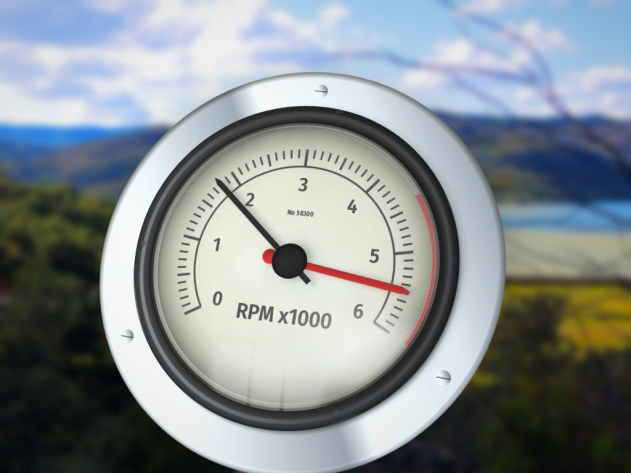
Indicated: 5500 rpm
